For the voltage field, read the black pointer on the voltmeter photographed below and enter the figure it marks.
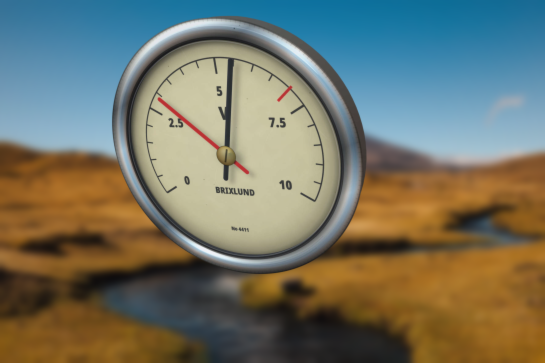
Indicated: 5.5 V
